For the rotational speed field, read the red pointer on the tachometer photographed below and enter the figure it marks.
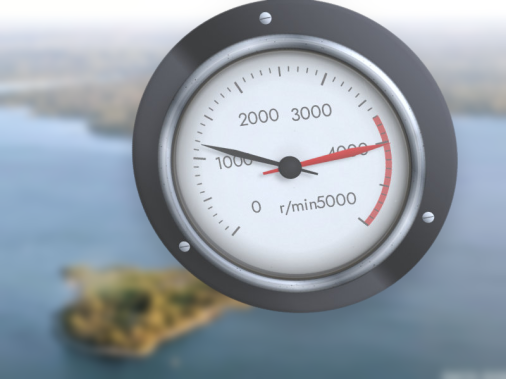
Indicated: 4000 rpm
